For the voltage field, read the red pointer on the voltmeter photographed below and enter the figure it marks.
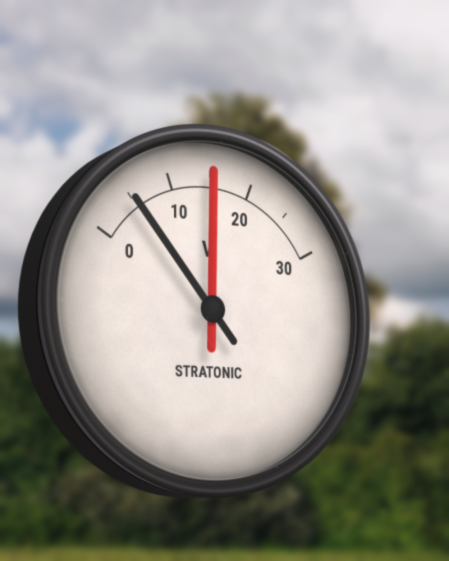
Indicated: 15 V
